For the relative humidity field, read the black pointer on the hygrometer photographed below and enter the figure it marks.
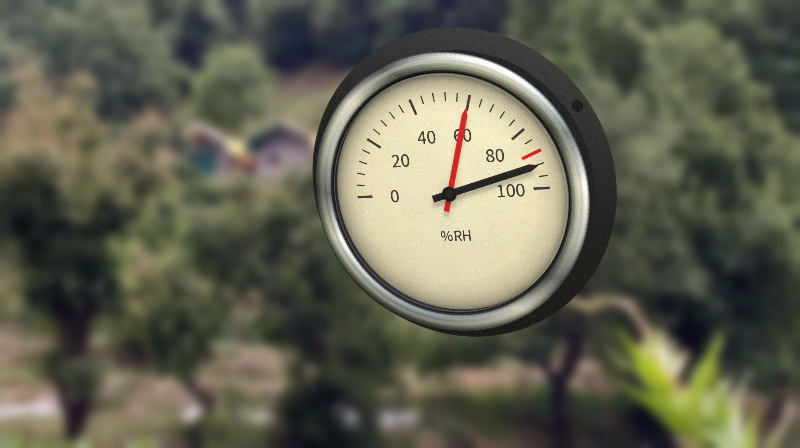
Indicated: 92 %
